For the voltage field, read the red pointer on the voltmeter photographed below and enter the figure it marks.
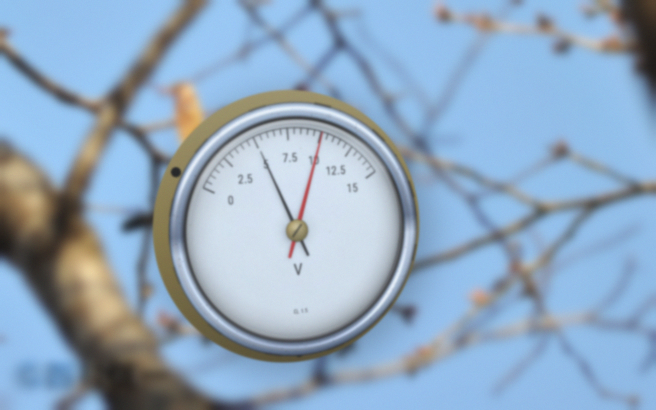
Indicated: 10 V
